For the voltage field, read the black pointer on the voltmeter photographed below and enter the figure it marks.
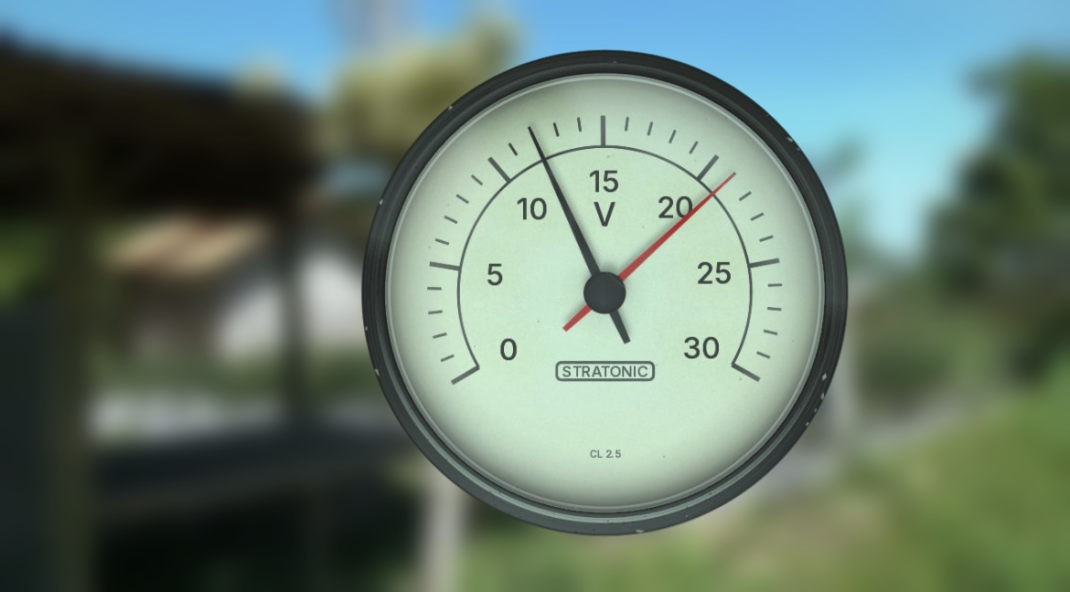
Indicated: 12 V
